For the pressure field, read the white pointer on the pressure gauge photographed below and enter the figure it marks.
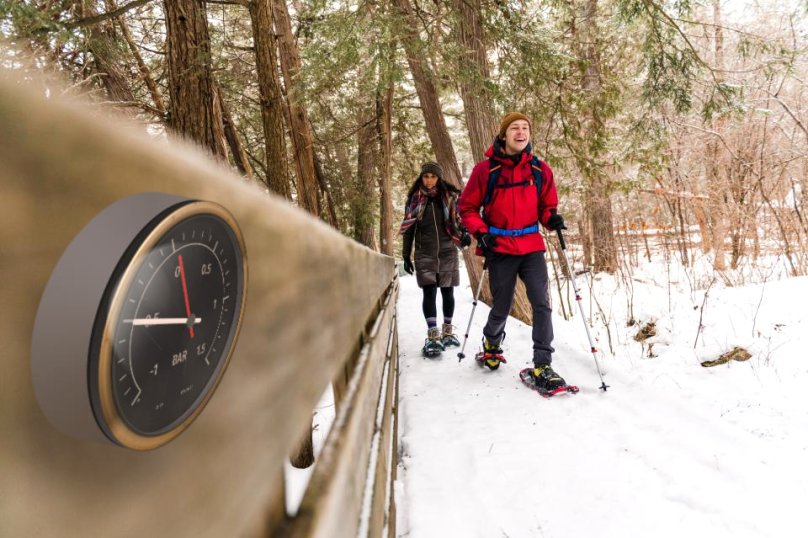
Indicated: -0.5 bar
